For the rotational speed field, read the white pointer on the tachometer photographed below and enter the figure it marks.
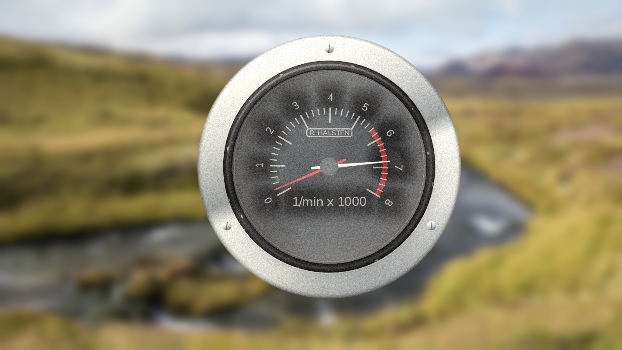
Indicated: 6800 rpm
